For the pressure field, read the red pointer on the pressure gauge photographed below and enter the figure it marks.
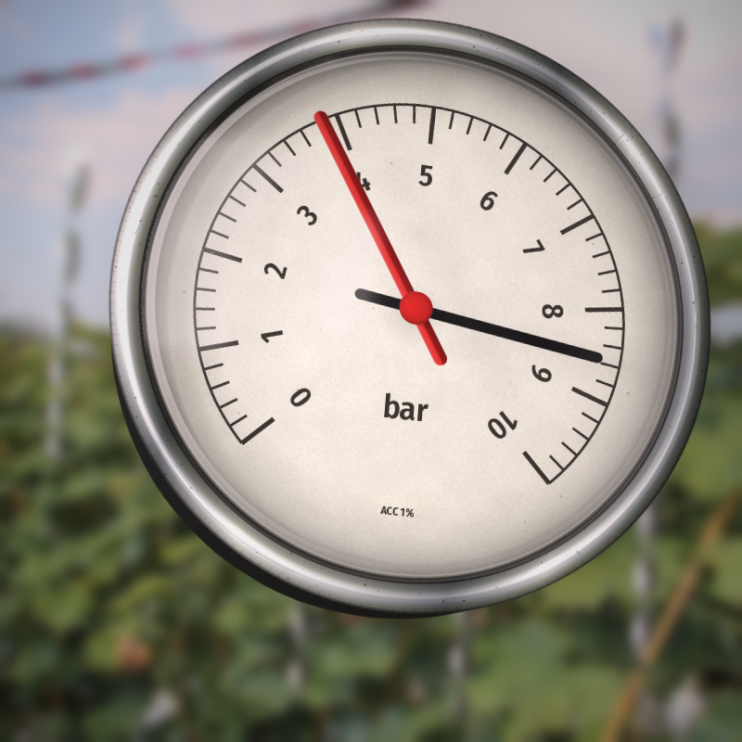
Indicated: 3.8 bar
